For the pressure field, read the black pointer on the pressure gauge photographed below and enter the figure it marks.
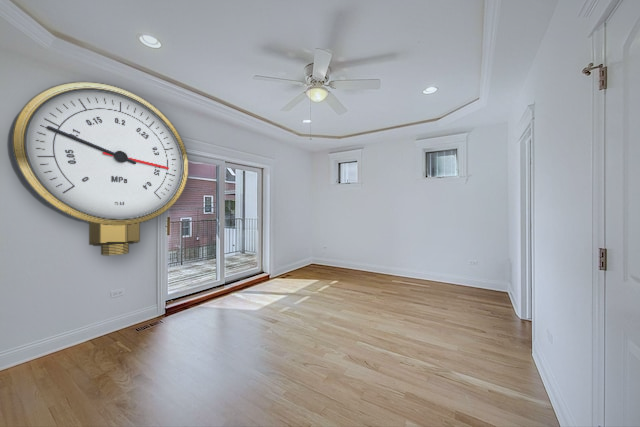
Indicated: 0.09 MPa
